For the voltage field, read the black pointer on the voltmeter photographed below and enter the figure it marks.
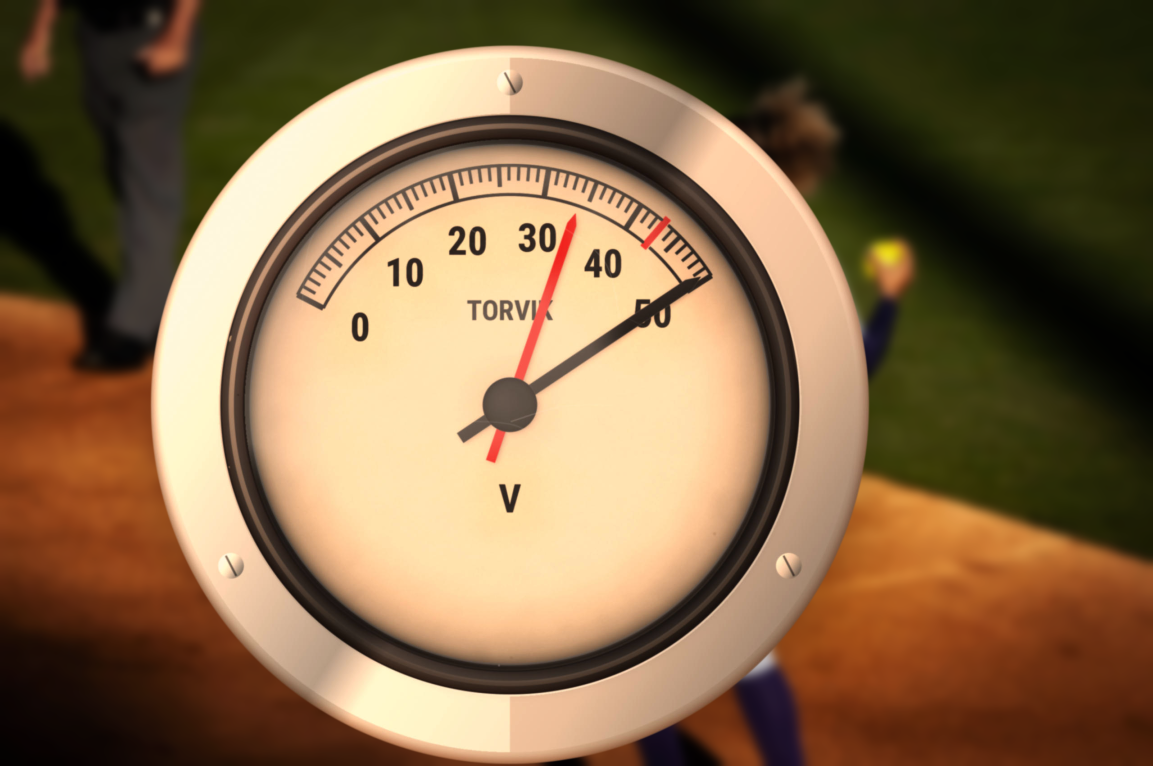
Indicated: 49.5 V
